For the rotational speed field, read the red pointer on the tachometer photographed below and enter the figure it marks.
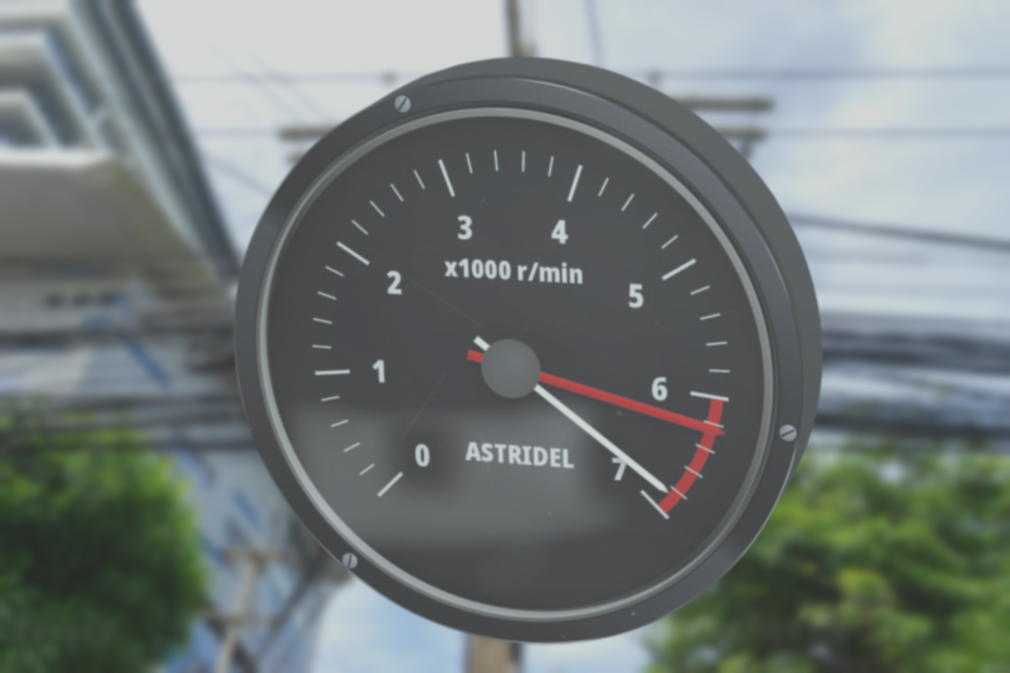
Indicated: 6200 rpm
